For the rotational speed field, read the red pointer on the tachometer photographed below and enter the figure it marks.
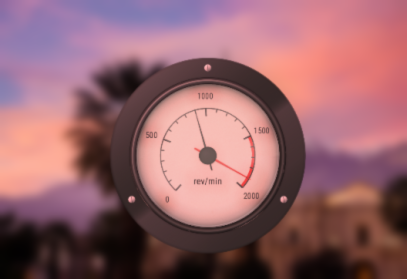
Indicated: 1900 rpm
